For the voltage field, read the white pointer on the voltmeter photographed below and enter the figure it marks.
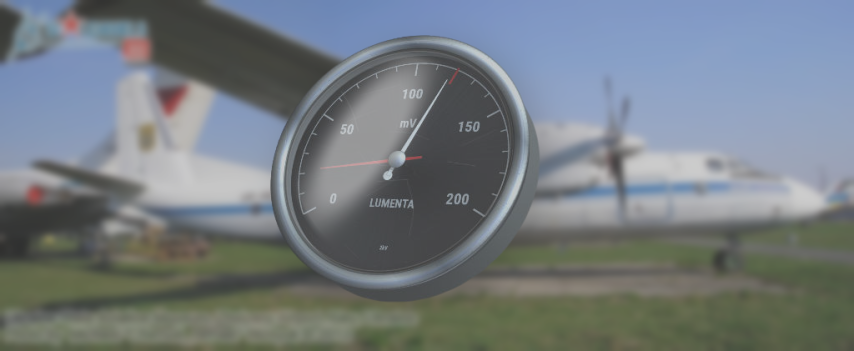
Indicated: 120 mV
